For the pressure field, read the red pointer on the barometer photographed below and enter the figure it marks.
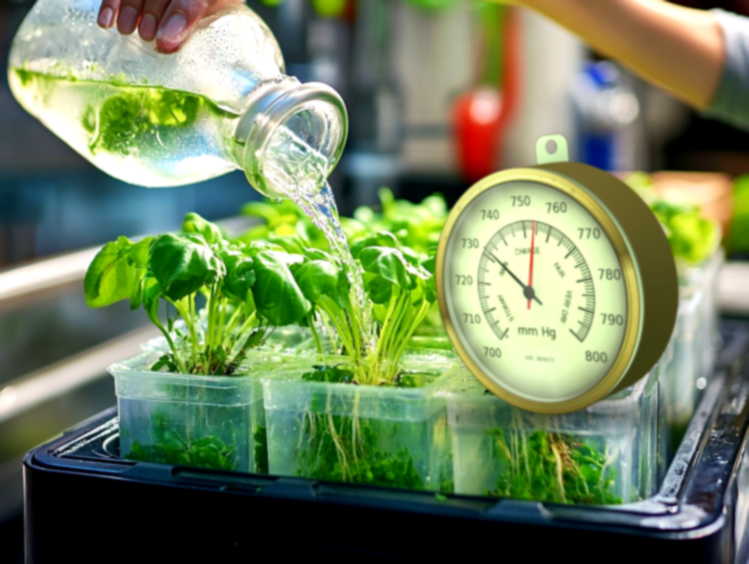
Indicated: 755 mmHg
